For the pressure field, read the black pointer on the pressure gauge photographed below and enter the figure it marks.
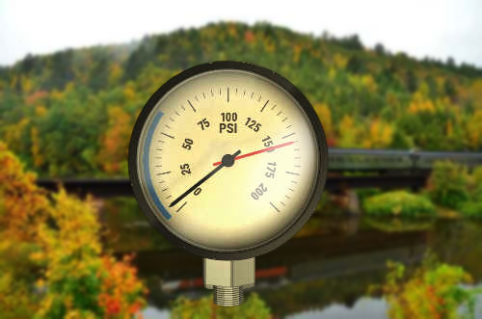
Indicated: 5 psi
